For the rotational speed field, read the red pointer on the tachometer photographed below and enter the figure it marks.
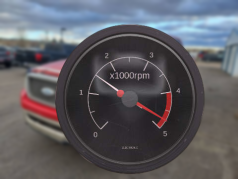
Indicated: 4750 rpm
